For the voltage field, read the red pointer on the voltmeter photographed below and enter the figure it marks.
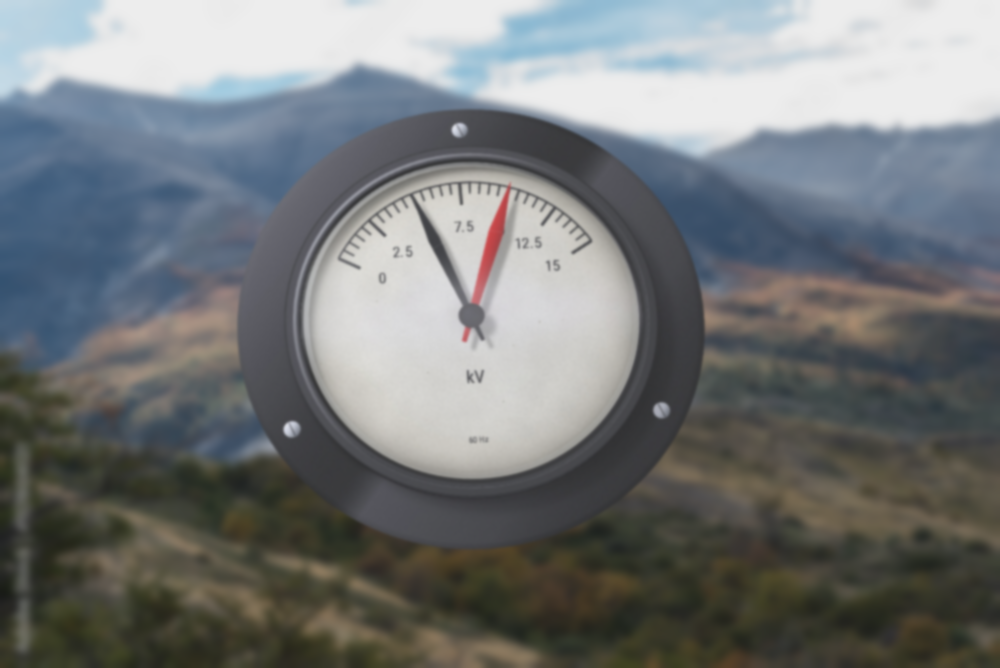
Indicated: 10 kV
